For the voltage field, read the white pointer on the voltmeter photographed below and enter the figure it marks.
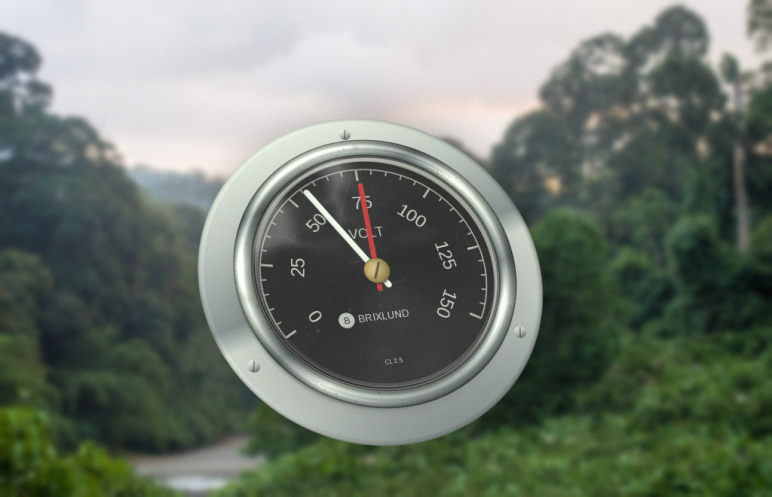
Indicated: 55 V
